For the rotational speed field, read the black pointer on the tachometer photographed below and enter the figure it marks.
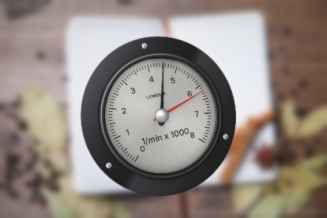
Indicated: 4500 rpm
